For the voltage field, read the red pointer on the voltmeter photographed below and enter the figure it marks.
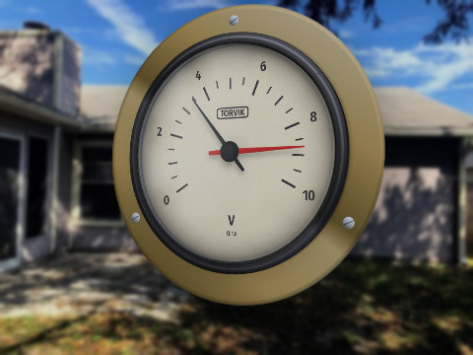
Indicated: 8.75 V
